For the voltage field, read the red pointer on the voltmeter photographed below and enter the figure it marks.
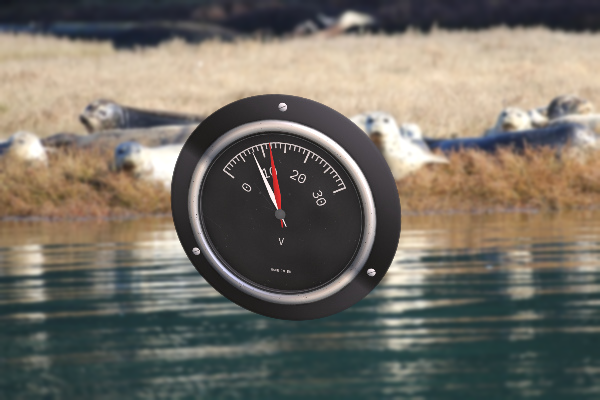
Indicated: 12 V
